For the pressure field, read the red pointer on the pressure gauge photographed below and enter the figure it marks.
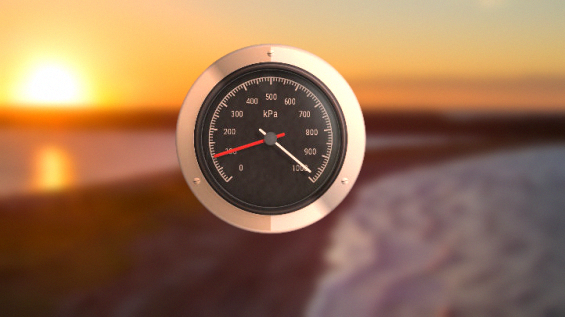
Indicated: 100 kPa
